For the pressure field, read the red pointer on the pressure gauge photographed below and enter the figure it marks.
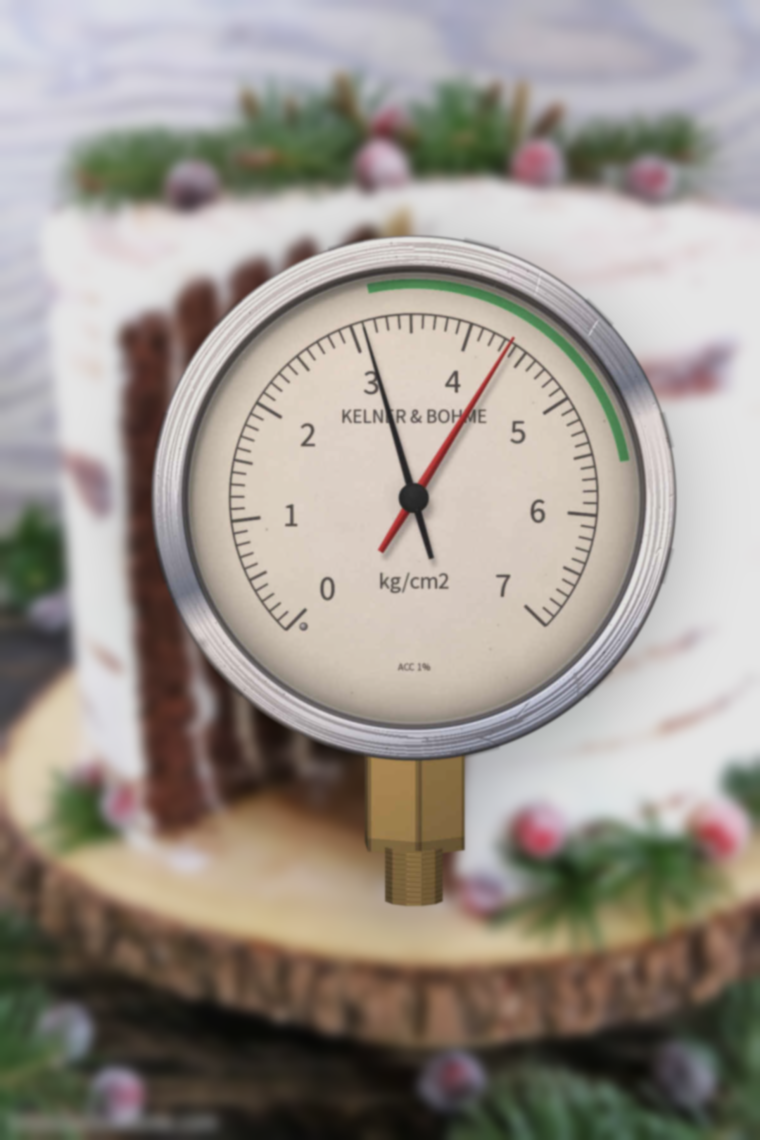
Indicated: 4.35 kg/cm²
